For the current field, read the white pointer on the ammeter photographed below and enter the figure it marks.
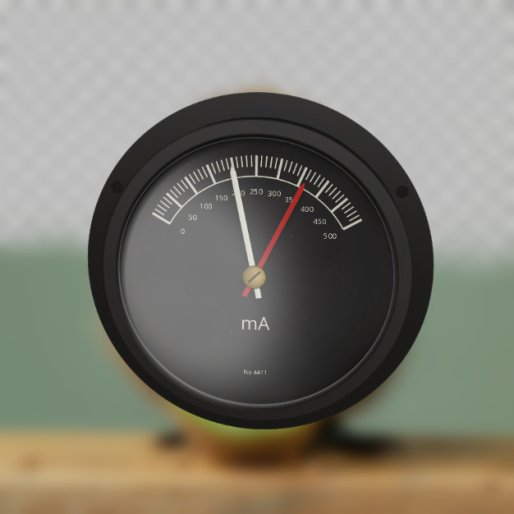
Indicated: 200 mA
